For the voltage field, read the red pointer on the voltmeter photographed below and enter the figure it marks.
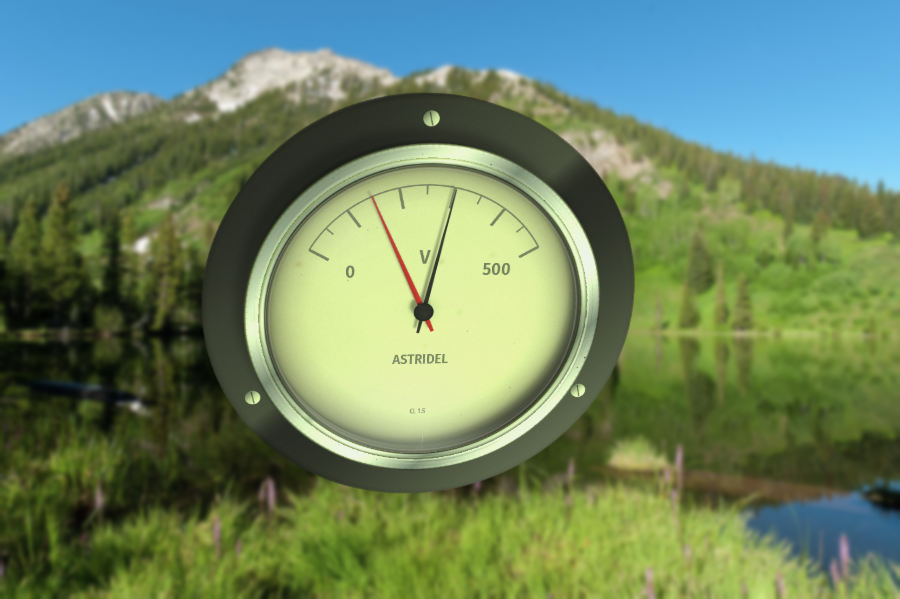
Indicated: 150 V
